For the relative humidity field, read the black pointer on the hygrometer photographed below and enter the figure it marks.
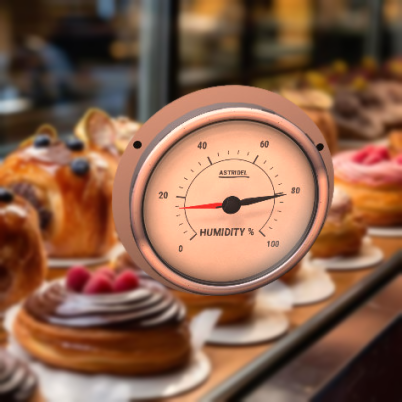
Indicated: 80 %
